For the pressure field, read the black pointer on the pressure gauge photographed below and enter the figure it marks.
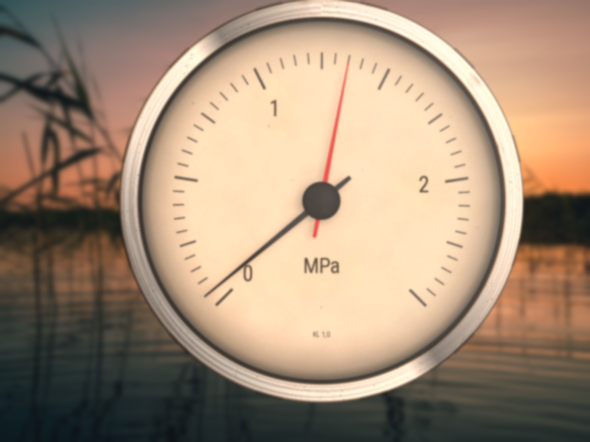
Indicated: 0.05 MPa
